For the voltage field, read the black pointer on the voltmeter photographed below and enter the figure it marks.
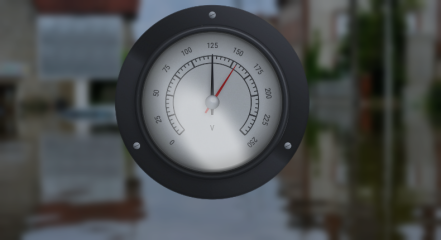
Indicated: 125 V
